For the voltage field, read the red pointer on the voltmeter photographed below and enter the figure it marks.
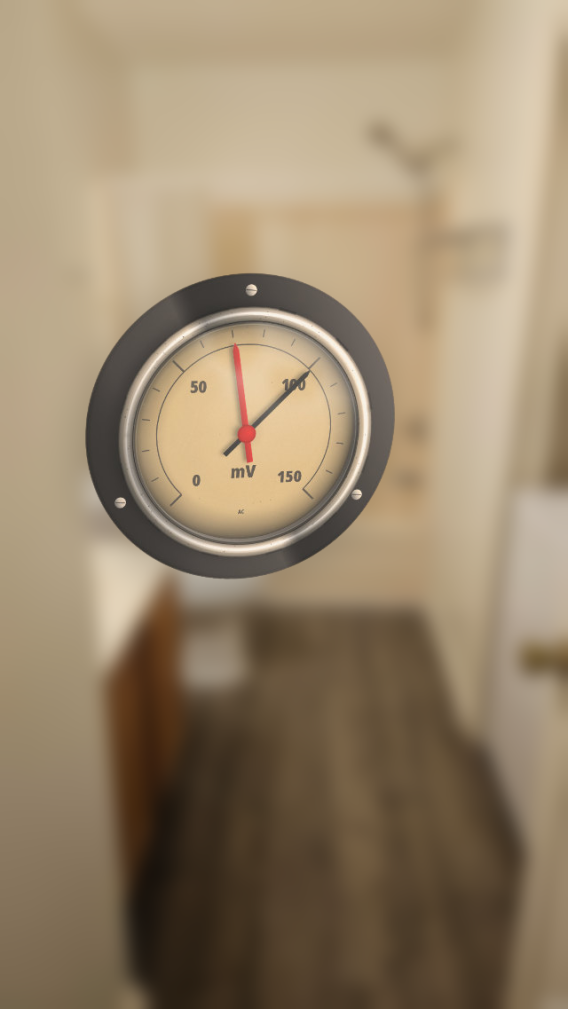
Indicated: 70 mV
